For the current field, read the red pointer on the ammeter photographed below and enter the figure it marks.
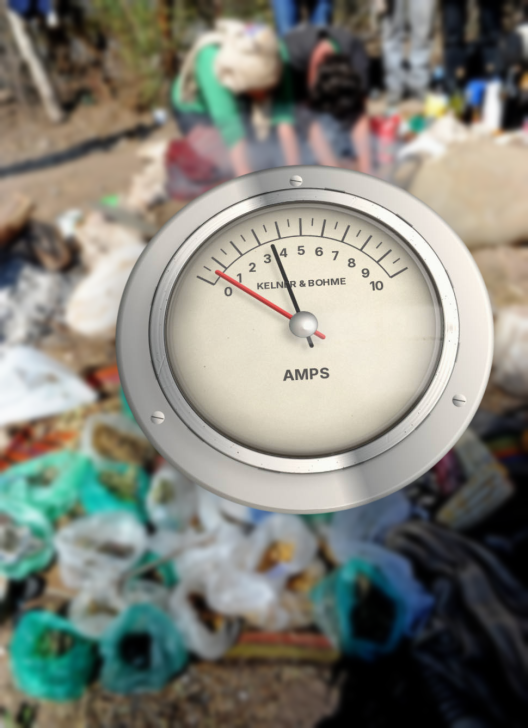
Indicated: 0.5 A
